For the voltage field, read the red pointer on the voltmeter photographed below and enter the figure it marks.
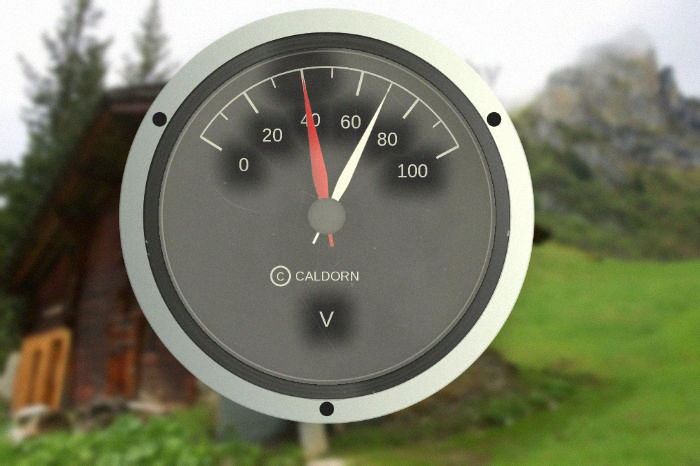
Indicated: 40 V
